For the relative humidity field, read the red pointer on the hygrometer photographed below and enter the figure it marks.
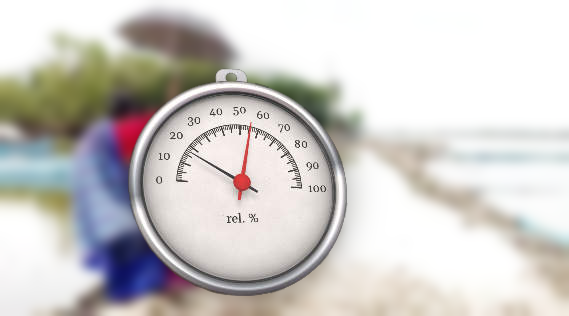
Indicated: 55 %
